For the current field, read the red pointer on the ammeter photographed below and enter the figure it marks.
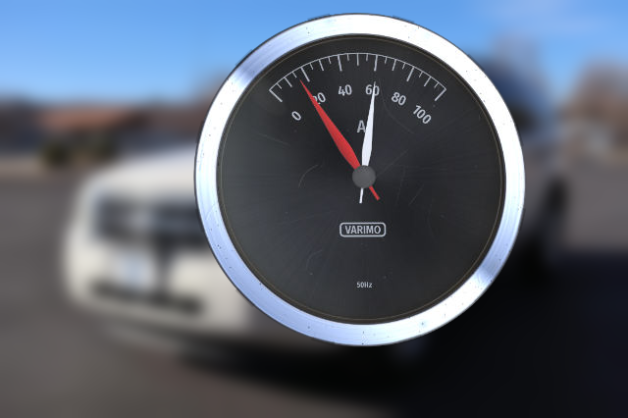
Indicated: 15 A
